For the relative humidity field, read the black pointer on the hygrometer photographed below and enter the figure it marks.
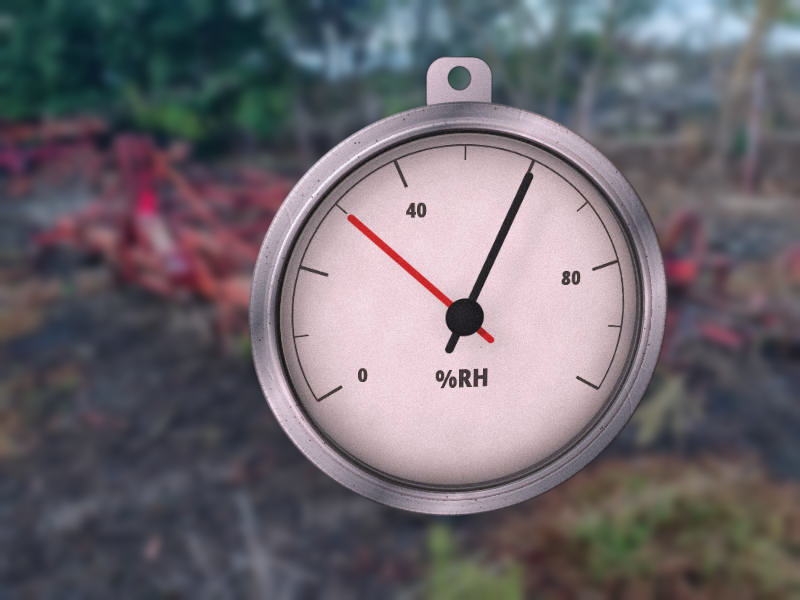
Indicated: 60 %
